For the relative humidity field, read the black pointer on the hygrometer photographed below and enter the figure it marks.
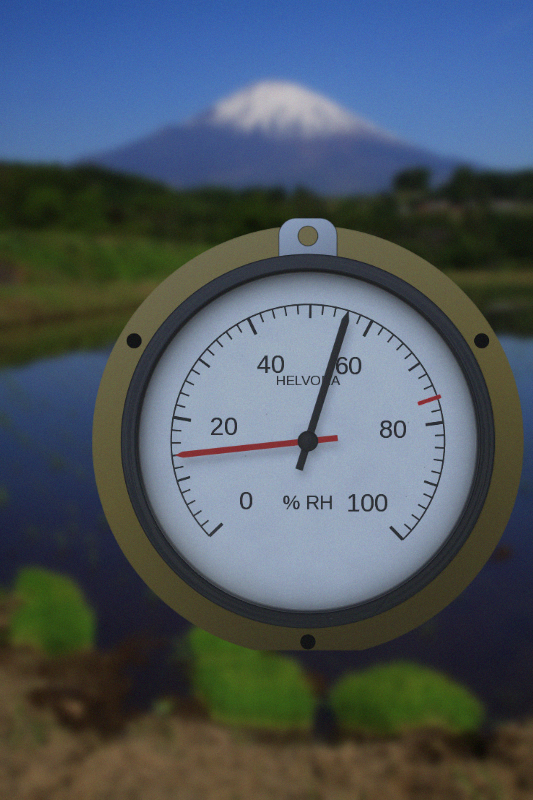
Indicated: 56 %
